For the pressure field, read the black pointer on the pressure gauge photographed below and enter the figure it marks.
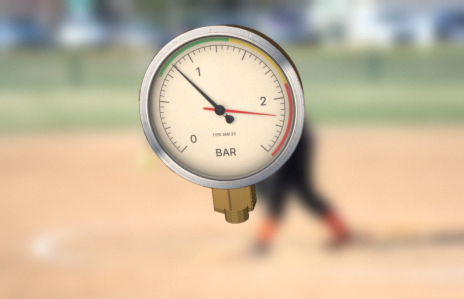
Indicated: 0.85 bar
